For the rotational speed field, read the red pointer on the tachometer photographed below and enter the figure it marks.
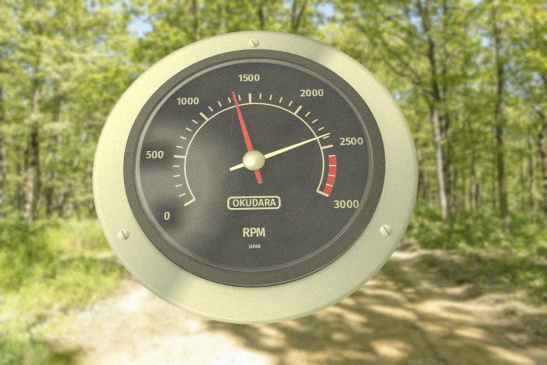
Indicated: 1350 rpm
